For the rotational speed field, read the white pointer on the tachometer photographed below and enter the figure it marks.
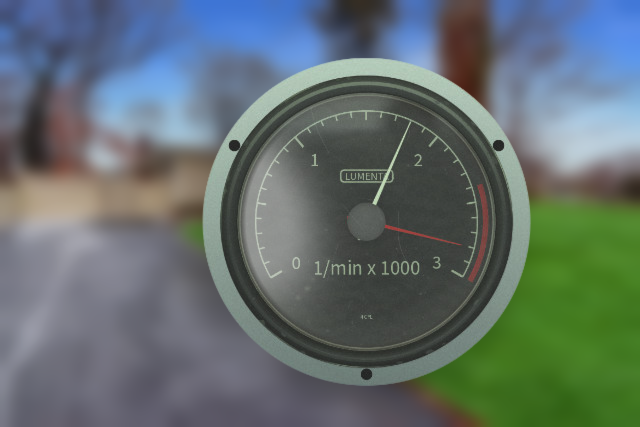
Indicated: 1800 rpm
